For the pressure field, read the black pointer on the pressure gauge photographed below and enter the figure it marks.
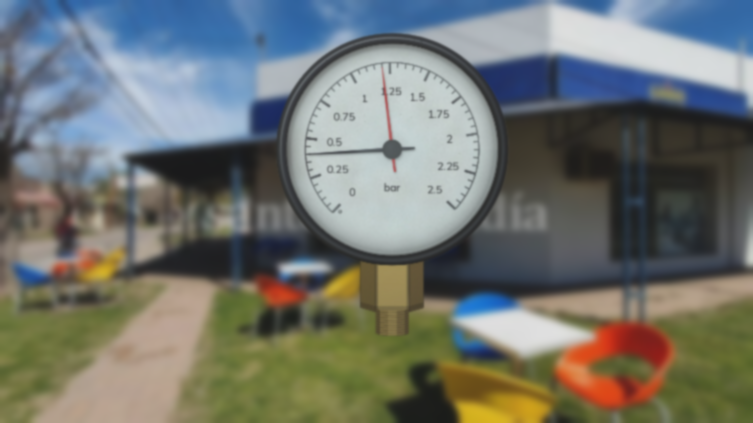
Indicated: 0.4 bar
